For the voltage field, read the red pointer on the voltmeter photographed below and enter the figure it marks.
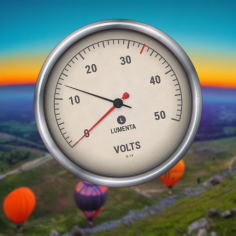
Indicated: 0 V
